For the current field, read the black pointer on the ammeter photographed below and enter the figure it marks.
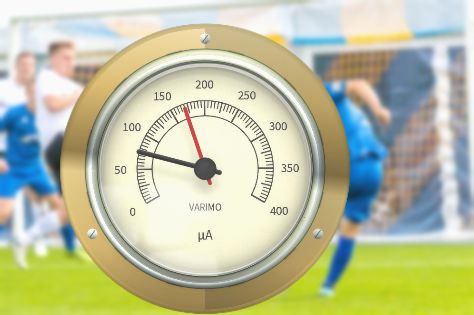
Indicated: 75 µA
